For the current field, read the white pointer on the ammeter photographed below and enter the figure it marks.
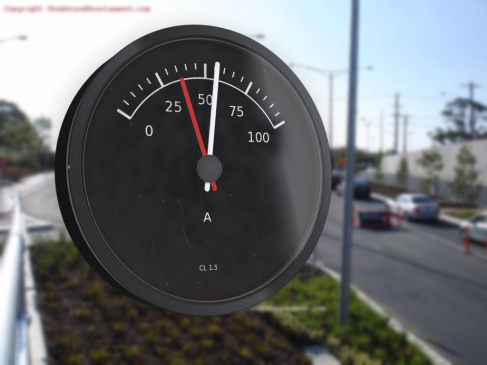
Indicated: 55 A
